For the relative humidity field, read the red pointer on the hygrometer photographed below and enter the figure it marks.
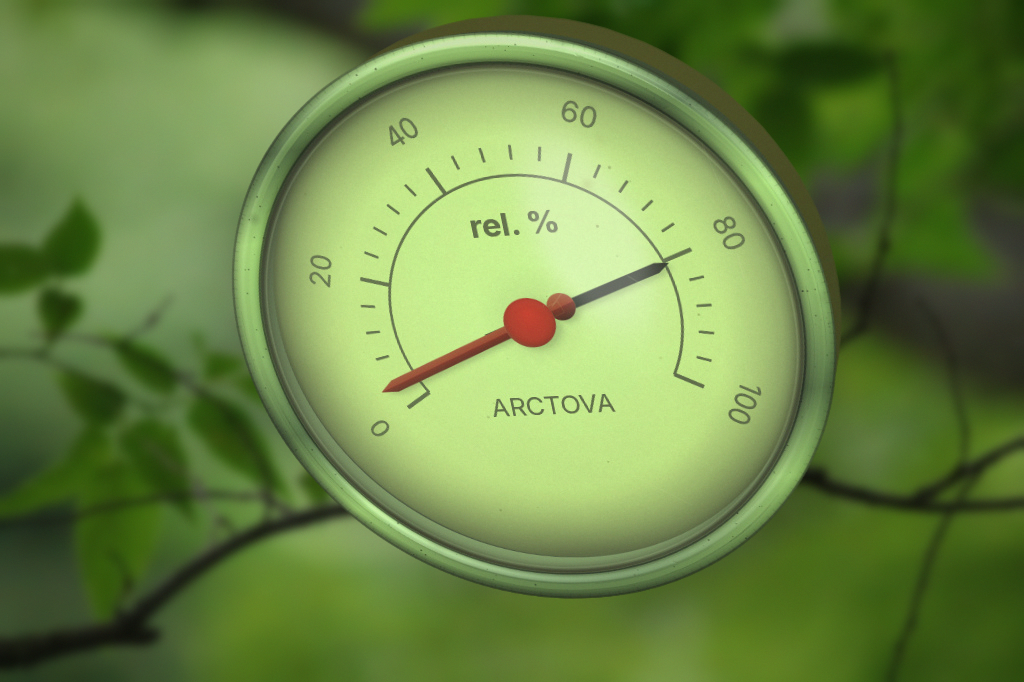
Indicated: 4 %
